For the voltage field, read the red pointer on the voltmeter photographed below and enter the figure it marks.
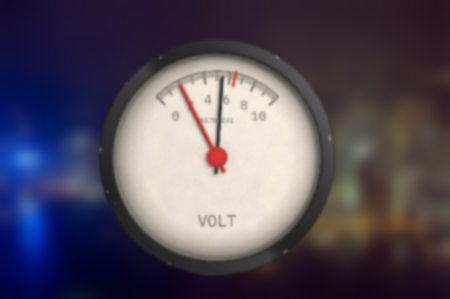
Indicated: 2 V
